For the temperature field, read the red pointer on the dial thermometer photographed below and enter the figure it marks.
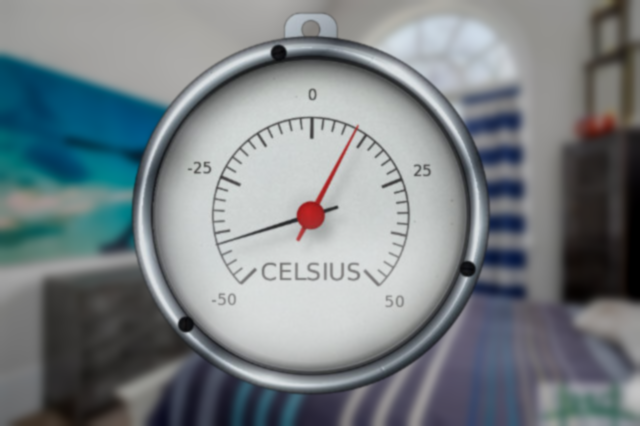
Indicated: 10 °C
